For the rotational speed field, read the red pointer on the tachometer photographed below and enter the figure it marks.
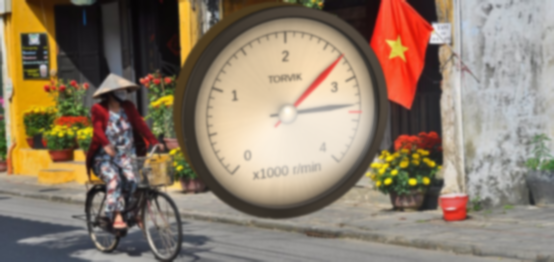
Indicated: 2700 rpm
